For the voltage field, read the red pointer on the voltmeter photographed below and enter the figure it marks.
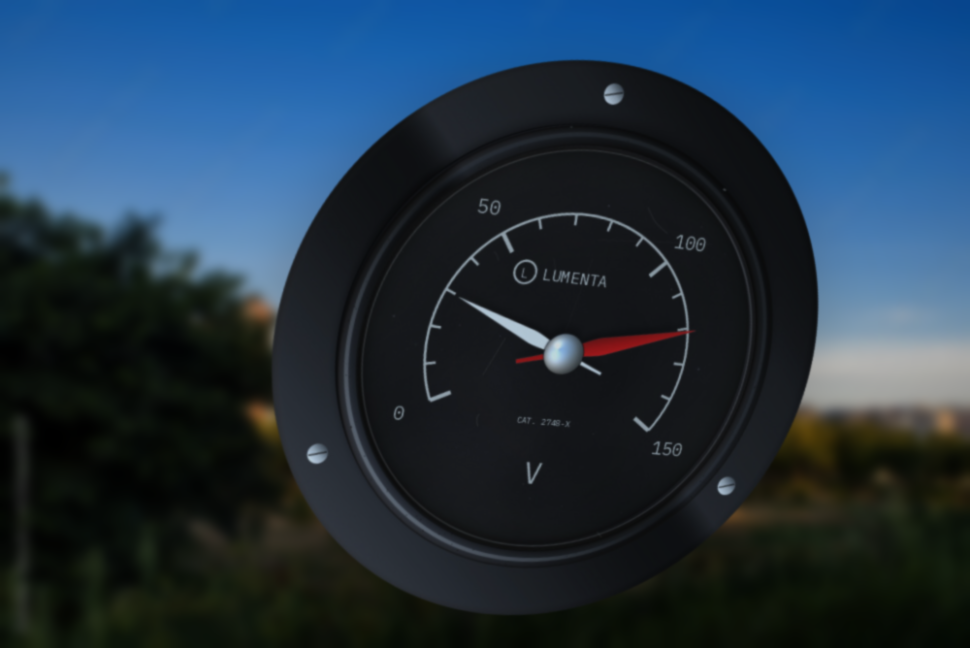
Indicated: 120 V
